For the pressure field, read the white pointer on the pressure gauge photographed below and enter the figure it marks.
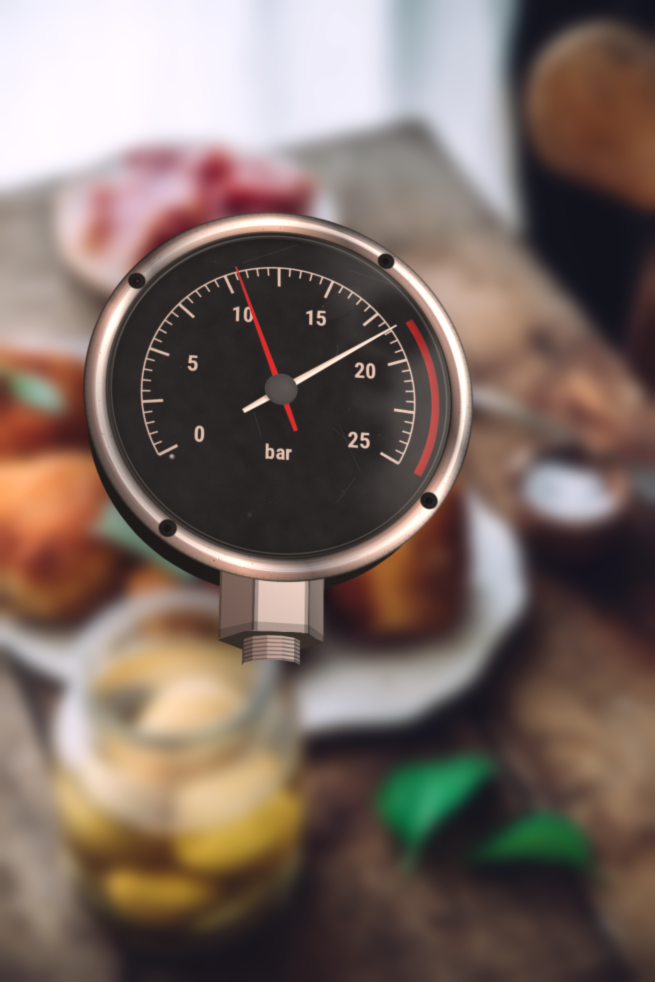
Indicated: 18.5 bar
